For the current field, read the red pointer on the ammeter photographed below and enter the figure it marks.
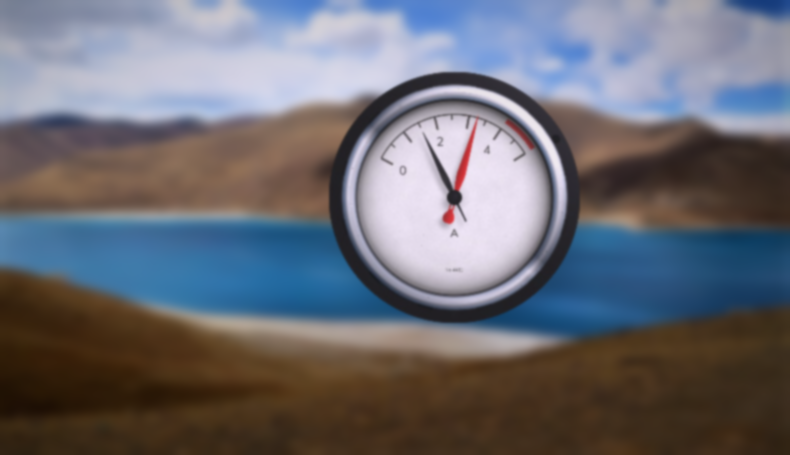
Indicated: 3.25 A
